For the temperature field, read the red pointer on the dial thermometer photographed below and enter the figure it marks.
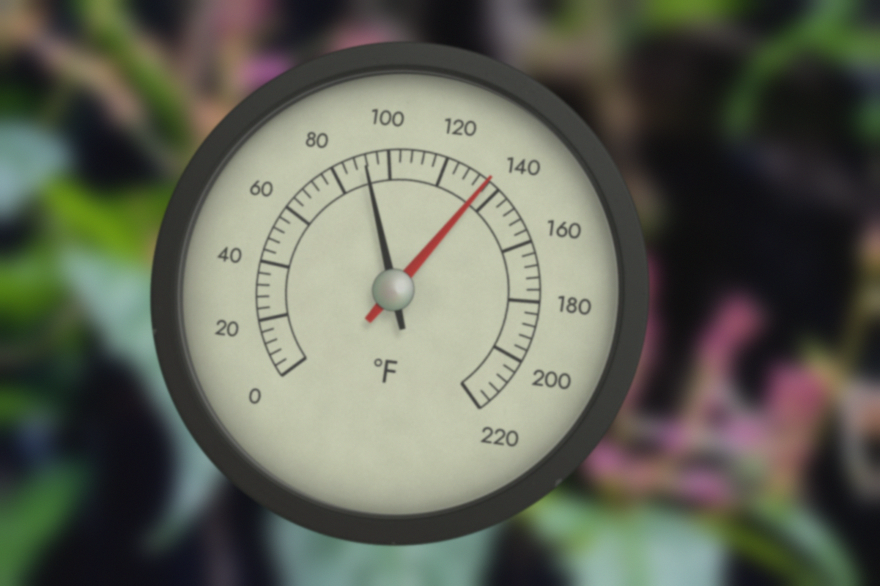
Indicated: 136 °F
